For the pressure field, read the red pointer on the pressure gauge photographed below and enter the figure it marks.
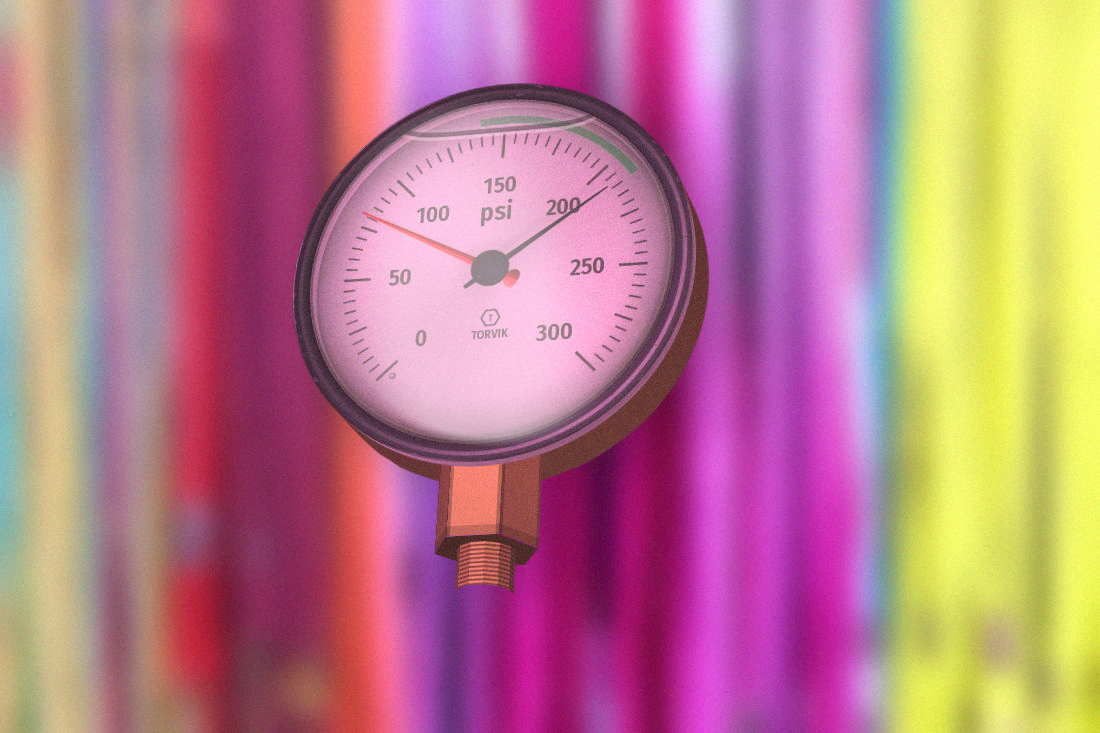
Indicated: 80 psi
